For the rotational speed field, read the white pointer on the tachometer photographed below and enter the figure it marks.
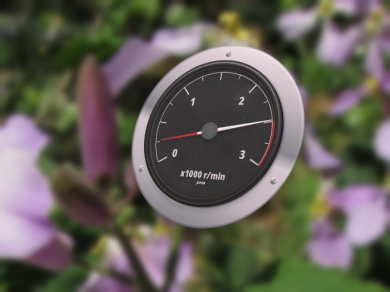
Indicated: 2500 rpm
